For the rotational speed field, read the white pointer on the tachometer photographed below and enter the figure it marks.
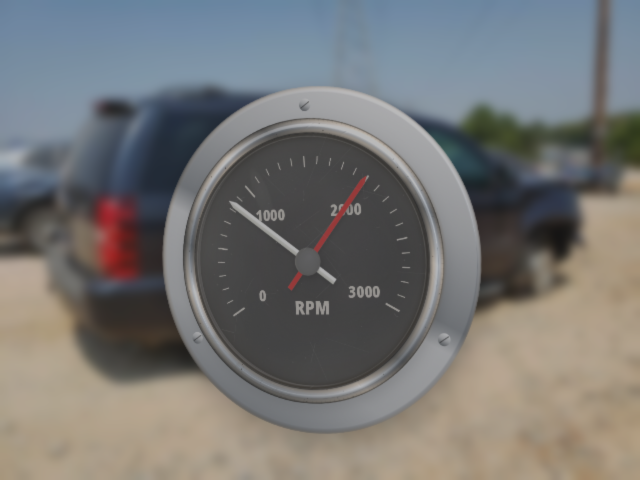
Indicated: 850 rpm
